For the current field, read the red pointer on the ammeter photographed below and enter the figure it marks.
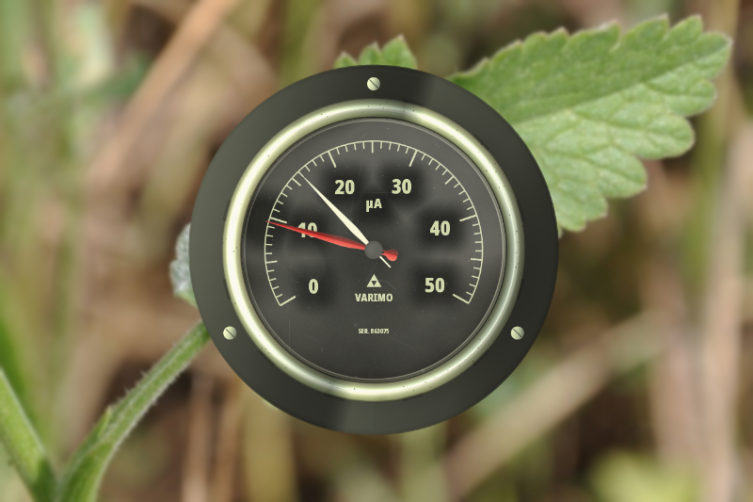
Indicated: 9.5 µA
